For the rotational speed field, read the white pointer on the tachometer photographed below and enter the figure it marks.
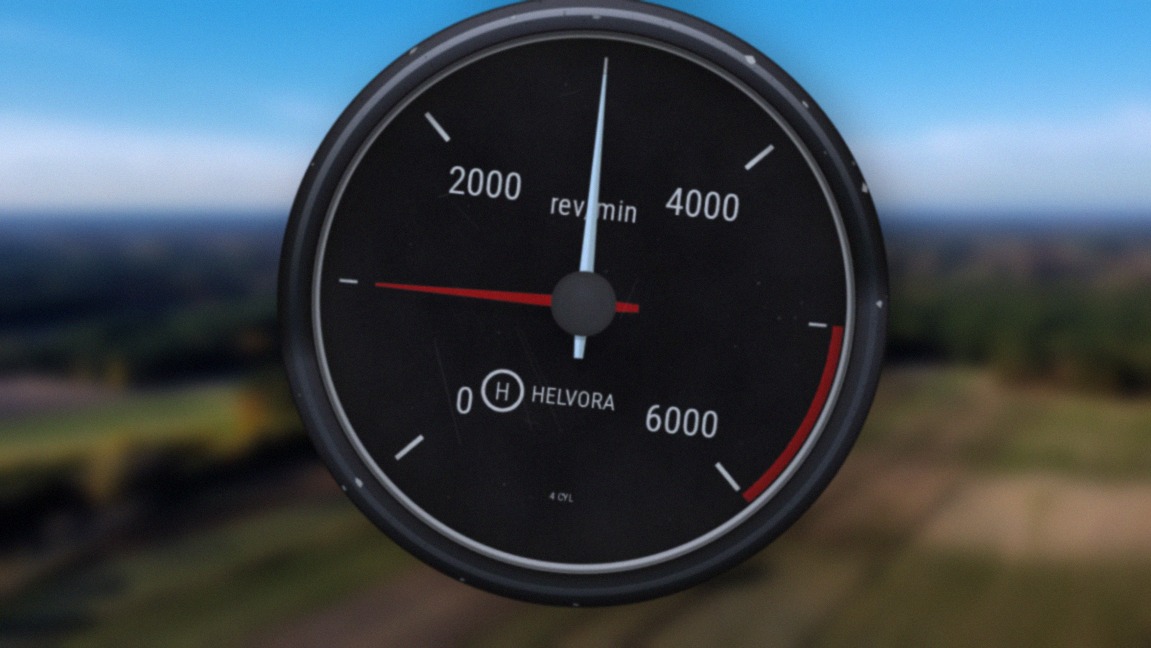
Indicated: 3000 rpm
